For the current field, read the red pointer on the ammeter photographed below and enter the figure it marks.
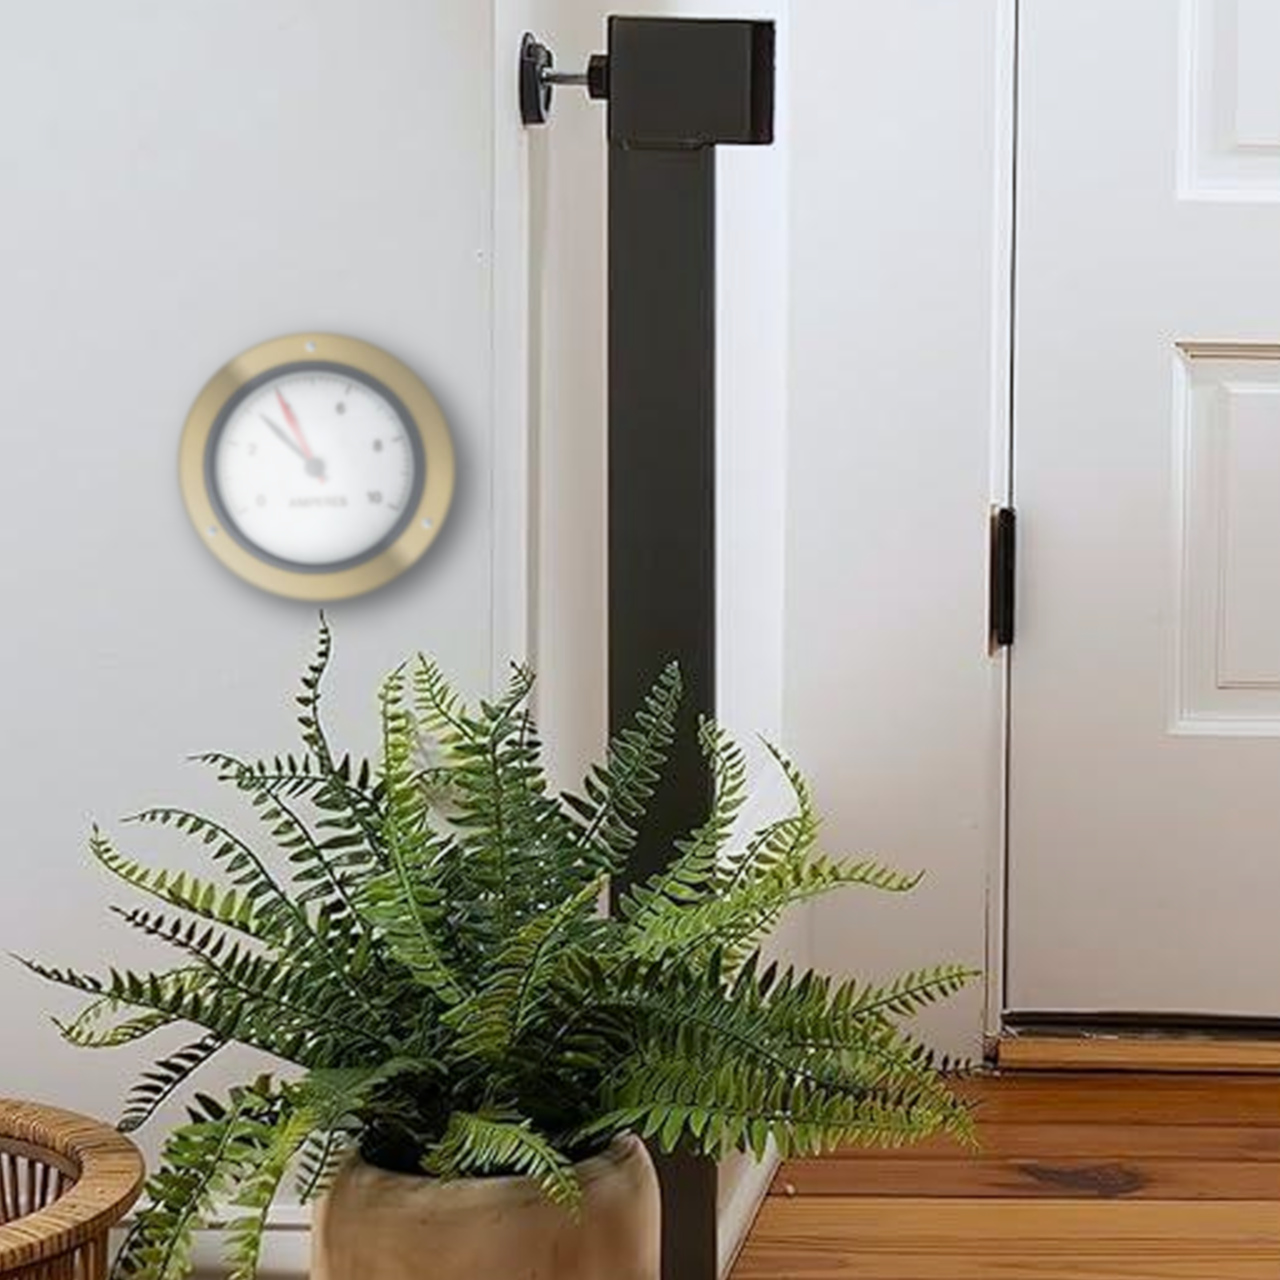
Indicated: 4 A
